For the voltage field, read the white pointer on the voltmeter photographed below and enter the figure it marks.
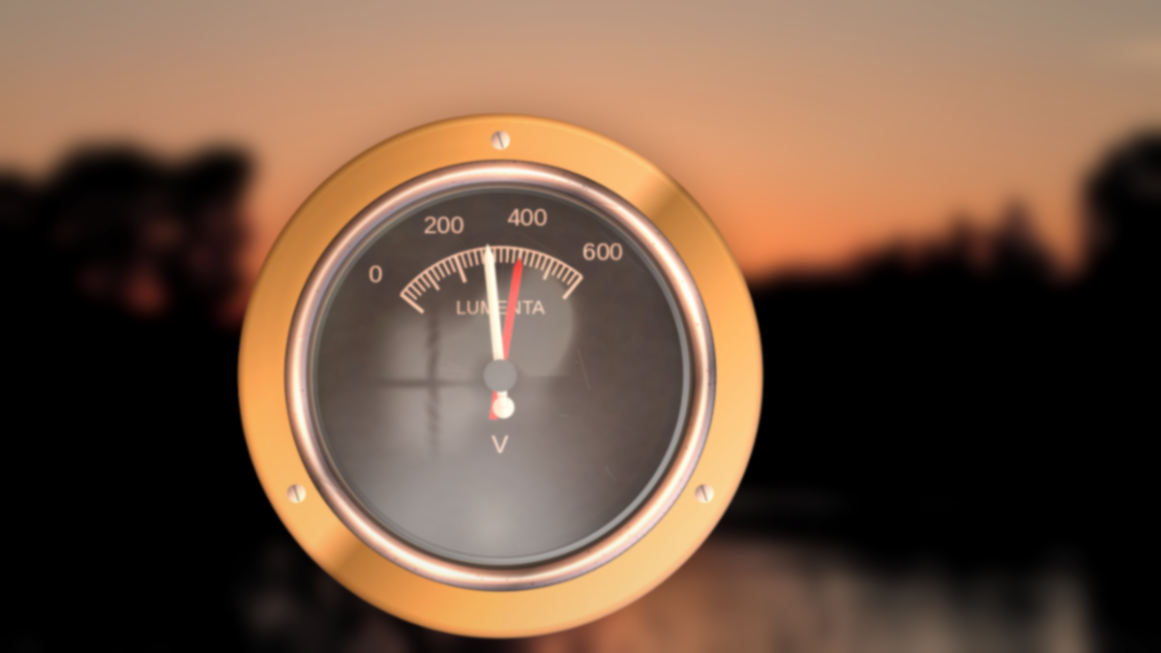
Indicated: 300 V
